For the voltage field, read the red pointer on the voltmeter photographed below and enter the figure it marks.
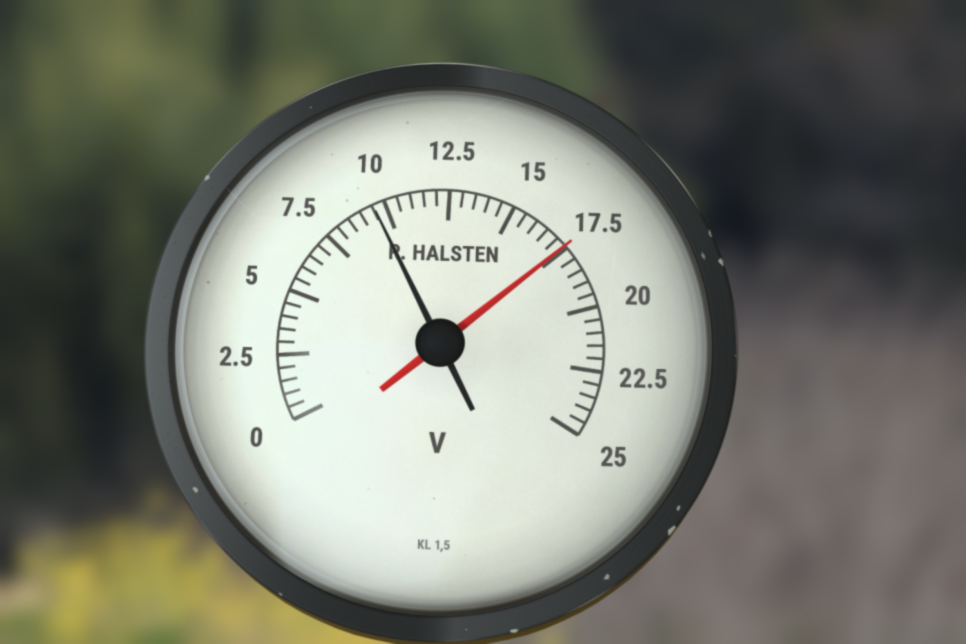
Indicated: 17.5 V
